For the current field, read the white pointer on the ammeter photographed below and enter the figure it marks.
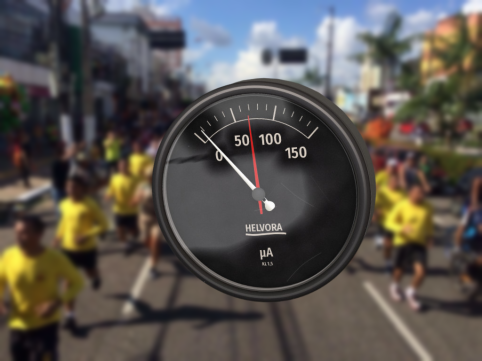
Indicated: 10 µA
